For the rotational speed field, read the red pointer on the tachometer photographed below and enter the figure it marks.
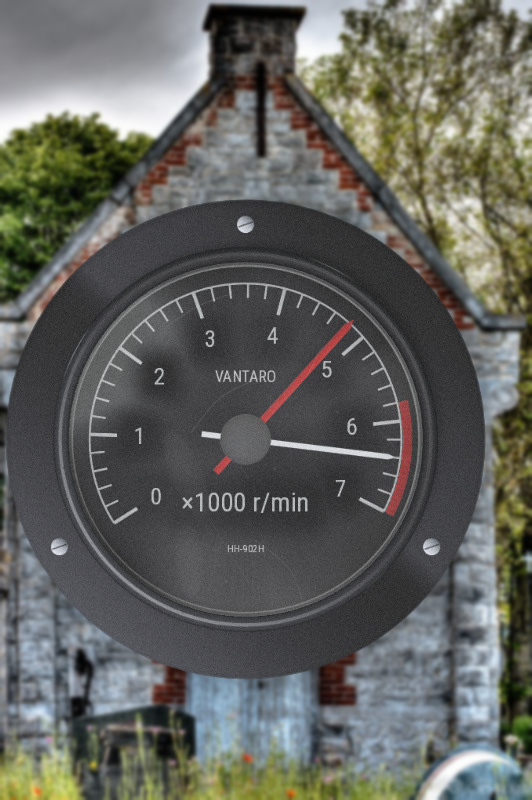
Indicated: 4800 rpm
